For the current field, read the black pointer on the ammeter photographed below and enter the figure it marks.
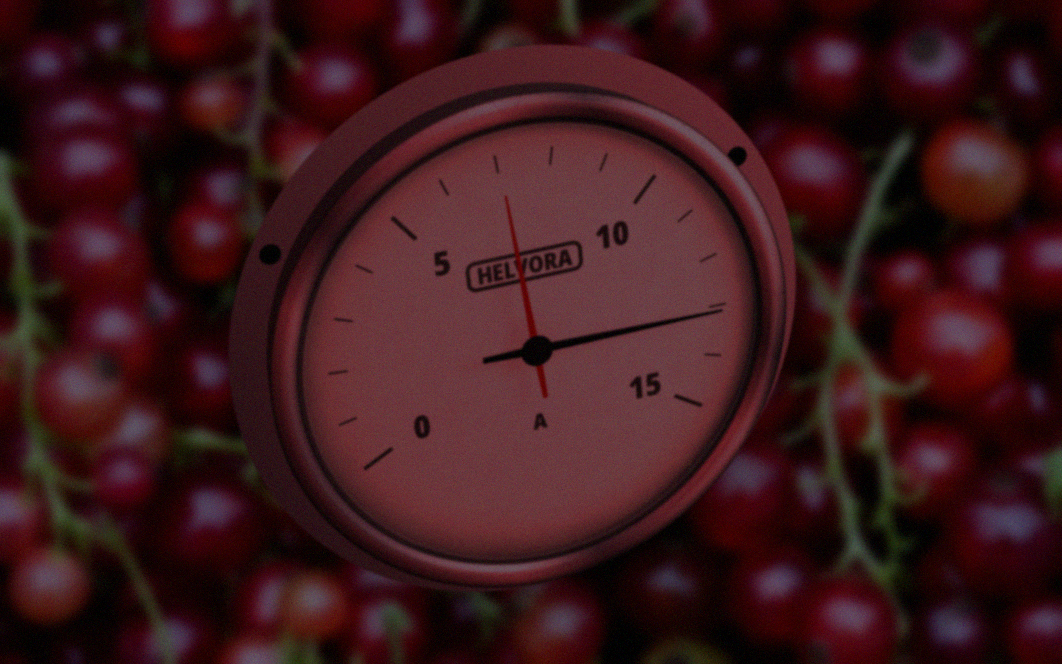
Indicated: 13 A
